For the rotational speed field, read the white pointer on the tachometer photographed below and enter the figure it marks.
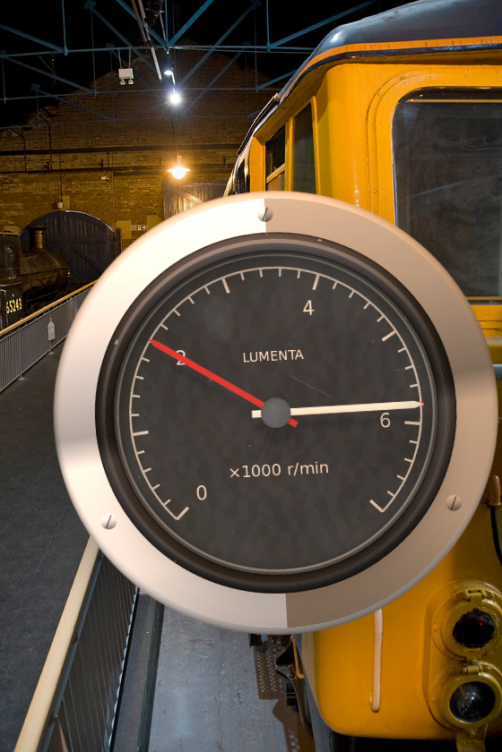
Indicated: 5800 rpm
